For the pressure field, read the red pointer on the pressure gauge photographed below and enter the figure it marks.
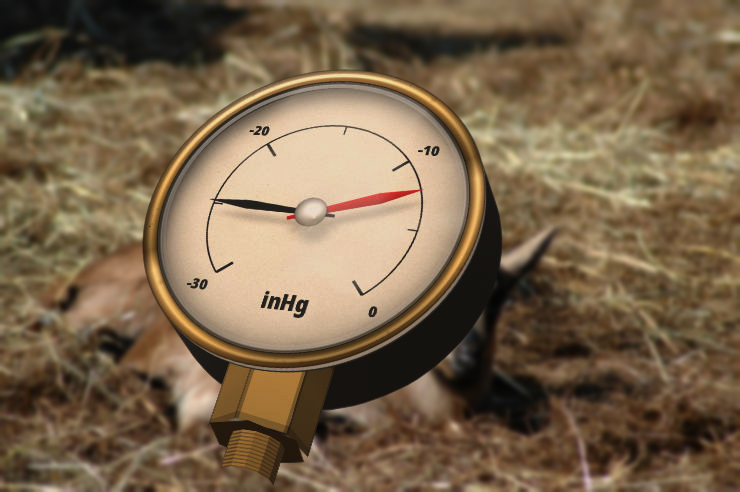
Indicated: -7.5 inHg
